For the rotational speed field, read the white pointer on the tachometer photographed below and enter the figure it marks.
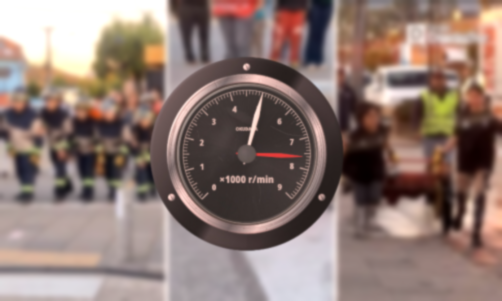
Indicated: 5000 rpm
